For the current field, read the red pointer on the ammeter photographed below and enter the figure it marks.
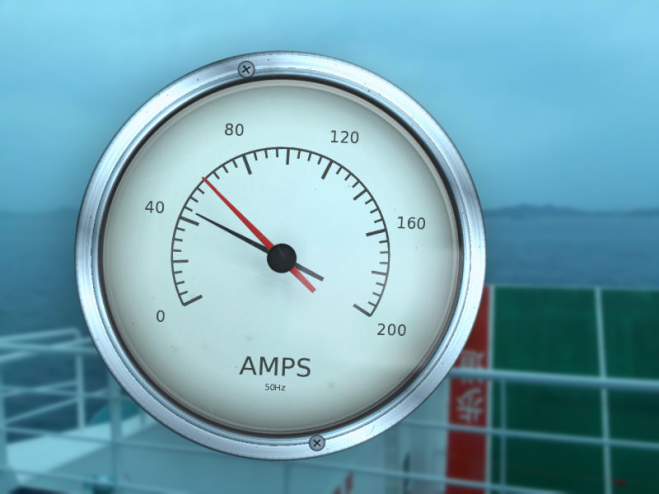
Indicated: 60 A
